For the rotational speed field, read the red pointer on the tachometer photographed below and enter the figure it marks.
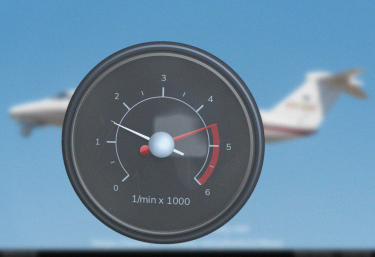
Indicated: 4500 rpm
